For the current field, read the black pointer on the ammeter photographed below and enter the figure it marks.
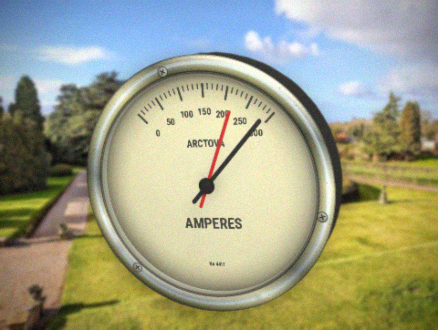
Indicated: 290 A
